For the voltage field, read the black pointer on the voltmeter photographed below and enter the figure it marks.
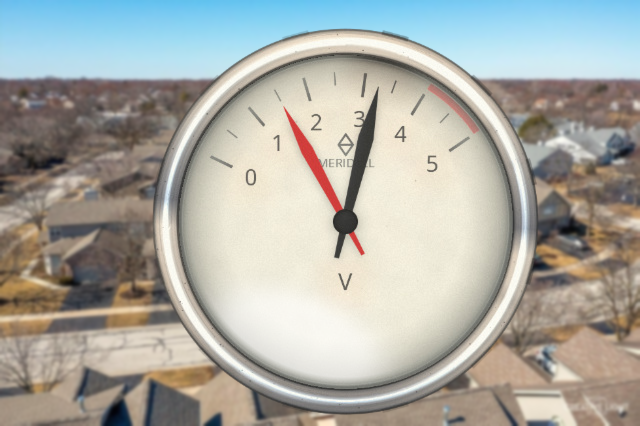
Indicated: 3.25 V
